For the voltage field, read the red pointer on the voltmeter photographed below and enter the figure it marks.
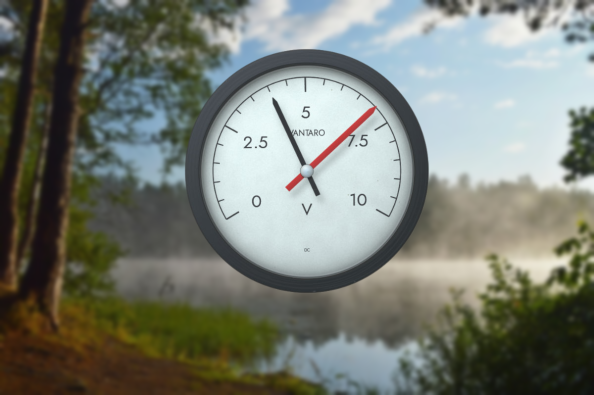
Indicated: 7 V
